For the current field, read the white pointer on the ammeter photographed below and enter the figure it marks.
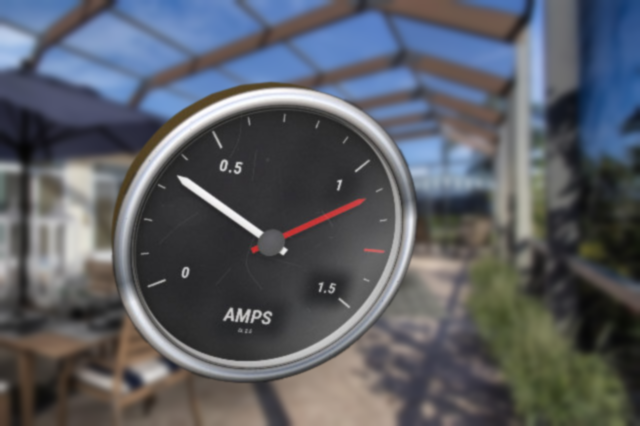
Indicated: 0.35 A
